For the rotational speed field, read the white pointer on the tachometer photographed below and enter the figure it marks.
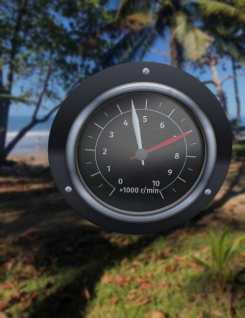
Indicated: 4500 rpm
